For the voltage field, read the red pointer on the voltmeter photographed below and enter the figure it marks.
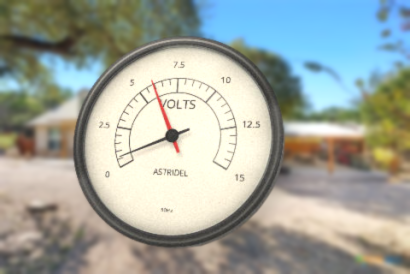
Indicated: 6 V
